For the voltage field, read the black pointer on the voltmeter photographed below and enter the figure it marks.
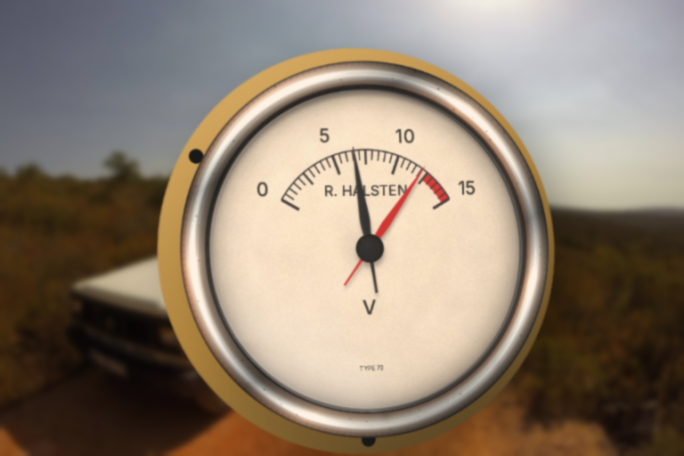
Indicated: 6.5 V
